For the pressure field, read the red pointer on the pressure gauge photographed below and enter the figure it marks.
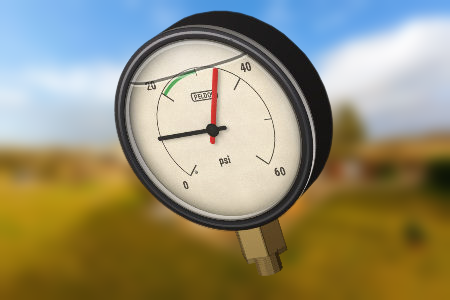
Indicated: 35 psi
